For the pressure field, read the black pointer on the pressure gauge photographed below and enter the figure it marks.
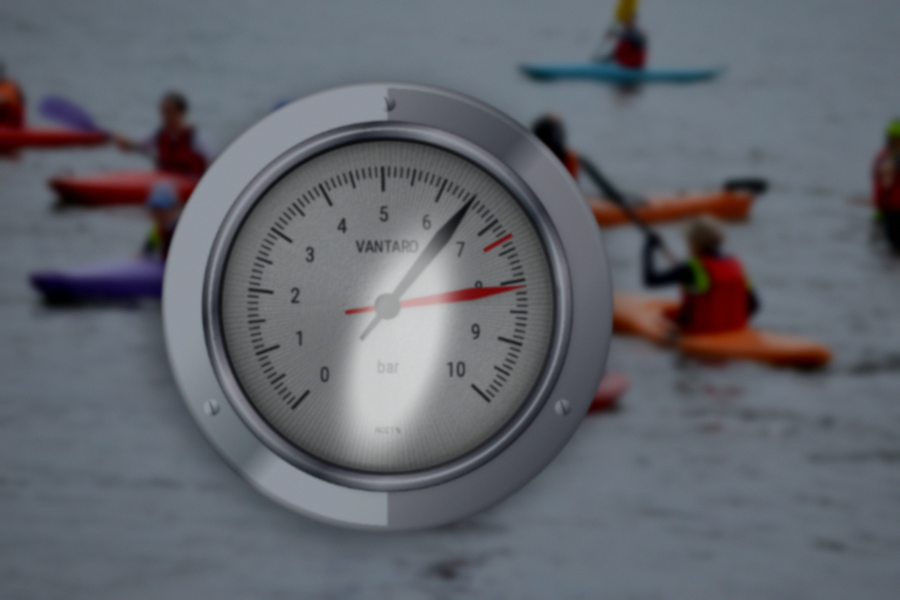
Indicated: 6.5 bar
